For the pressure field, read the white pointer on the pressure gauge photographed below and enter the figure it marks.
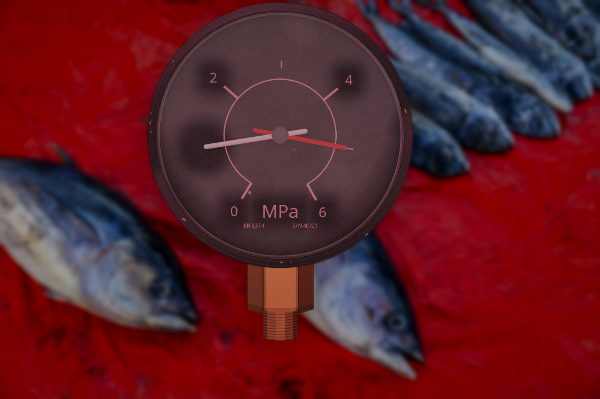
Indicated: 1 MPa
